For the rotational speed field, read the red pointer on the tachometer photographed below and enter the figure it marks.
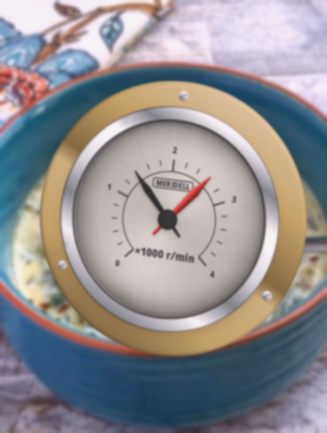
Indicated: 2600 rpm
